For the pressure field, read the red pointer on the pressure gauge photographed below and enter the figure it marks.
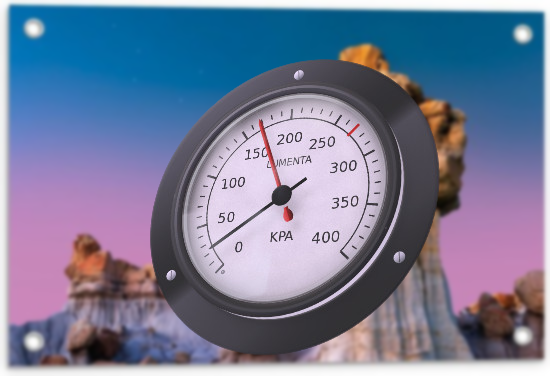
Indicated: 170 kPa
